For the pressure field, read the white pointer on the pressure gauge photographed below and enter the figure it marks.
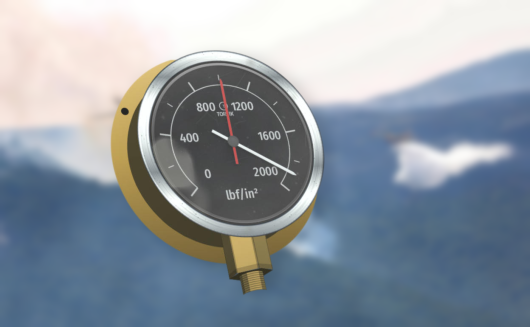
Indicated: 1900 psi
